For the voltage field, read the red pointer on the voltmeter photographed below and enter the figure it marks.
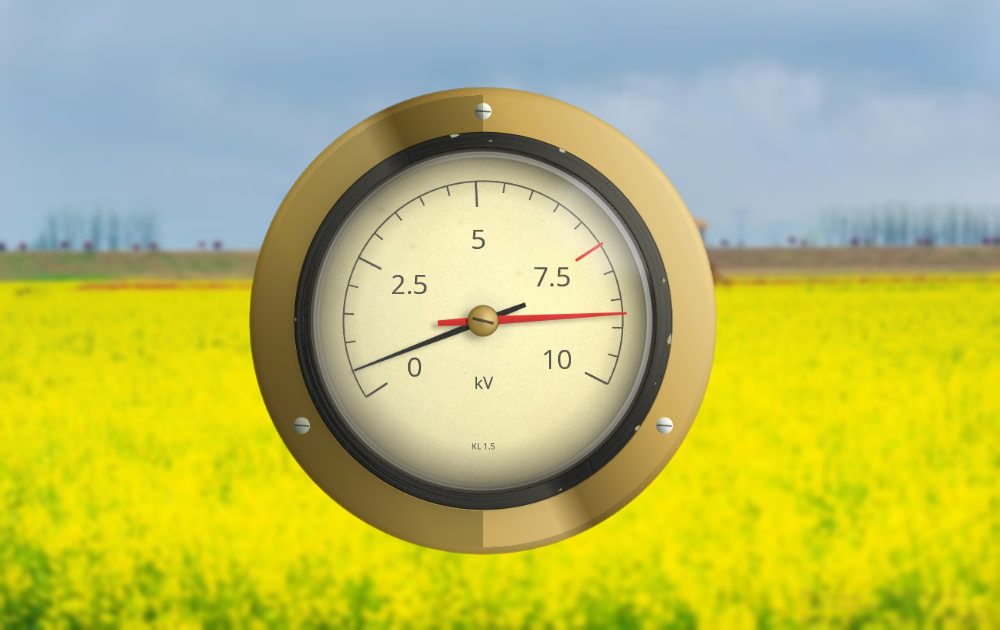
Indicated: 8.75 kV
